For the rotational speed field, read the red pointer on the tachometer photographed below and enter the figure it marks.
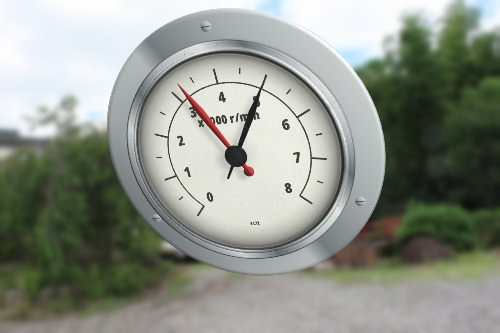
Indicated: 3250 rpm
